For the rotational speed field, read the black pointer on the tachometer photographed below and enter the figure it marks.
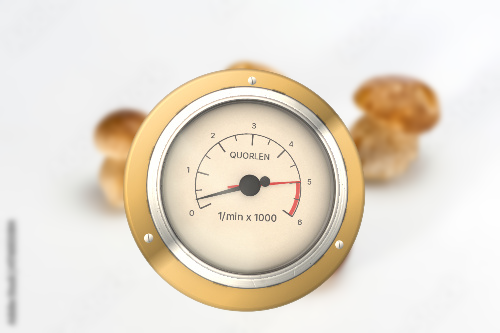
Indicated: 250 rpm
